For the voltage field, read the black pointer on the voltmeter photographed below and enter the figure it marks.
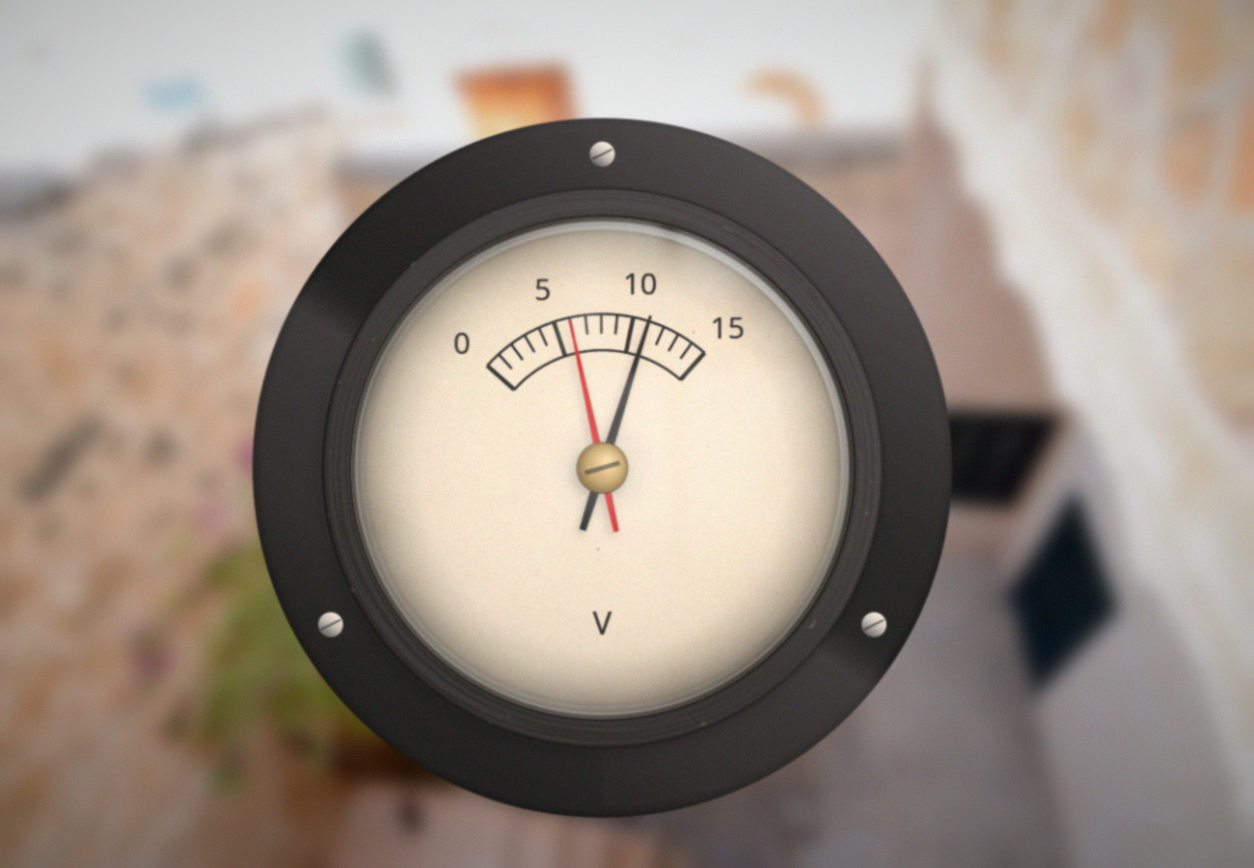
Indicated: 11 V
